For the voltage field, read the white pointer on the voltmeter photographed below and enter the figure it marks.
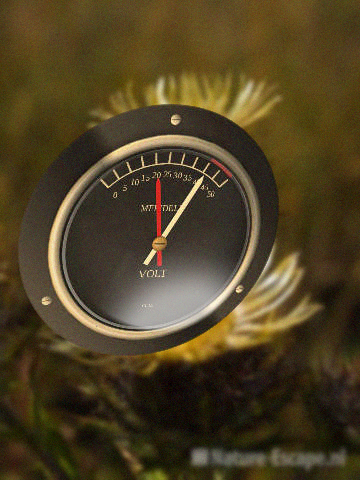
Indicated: 40 V
